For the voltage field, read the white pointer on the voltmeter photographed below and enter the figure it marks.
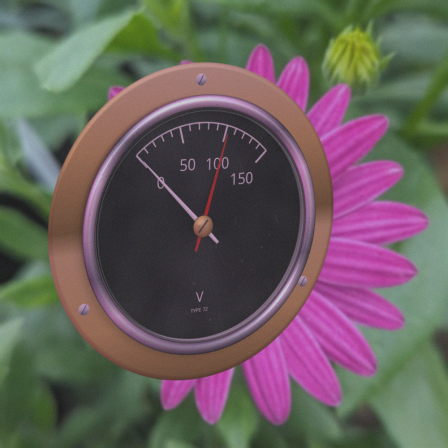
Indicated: 0 V
